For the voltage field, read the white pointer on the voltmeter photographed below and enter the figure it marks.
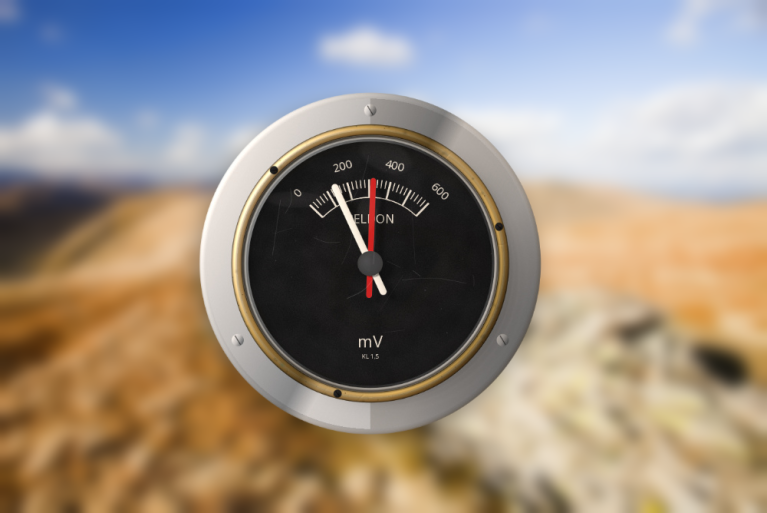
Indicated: 140 mV
